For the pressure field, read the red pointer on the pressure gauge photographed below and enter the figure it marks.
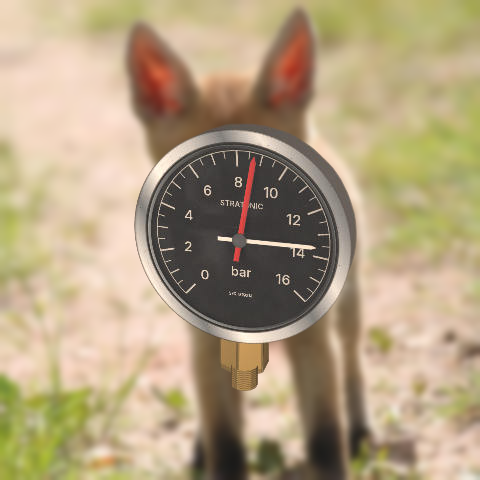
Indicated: 8.75 bar
